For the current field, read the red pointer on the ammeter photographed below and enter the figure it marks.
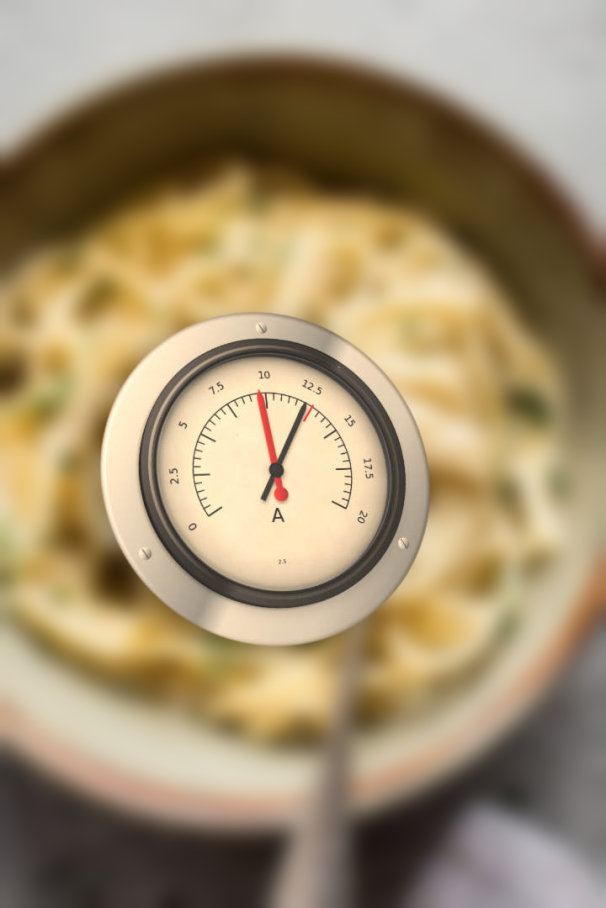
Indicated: 9.5 A
